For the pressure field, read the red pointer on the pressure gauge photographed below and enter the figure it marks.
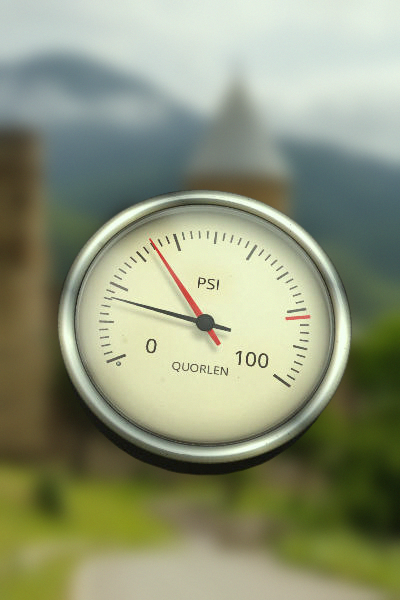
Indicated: 34 psi
